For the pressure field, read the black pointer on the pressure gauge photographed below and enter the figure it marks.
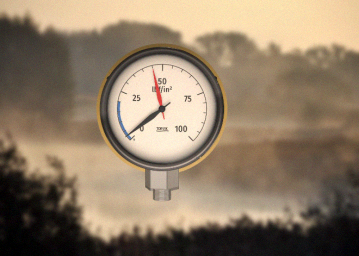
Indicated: 2.5 psi
